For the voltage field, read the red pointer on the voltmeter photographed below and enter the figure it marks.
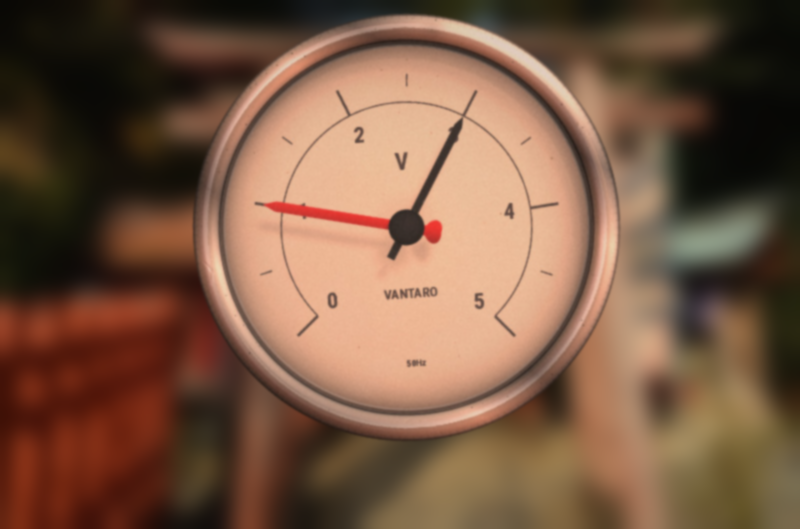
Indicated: 1 V
